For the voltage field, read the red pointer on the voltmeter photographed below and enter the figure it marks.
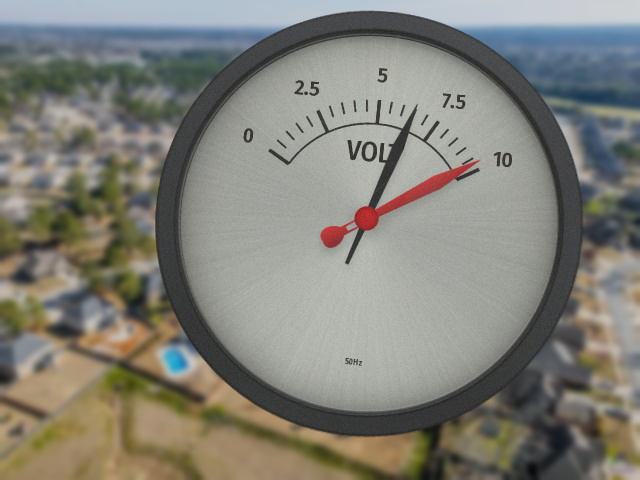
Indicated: 9.75 V
